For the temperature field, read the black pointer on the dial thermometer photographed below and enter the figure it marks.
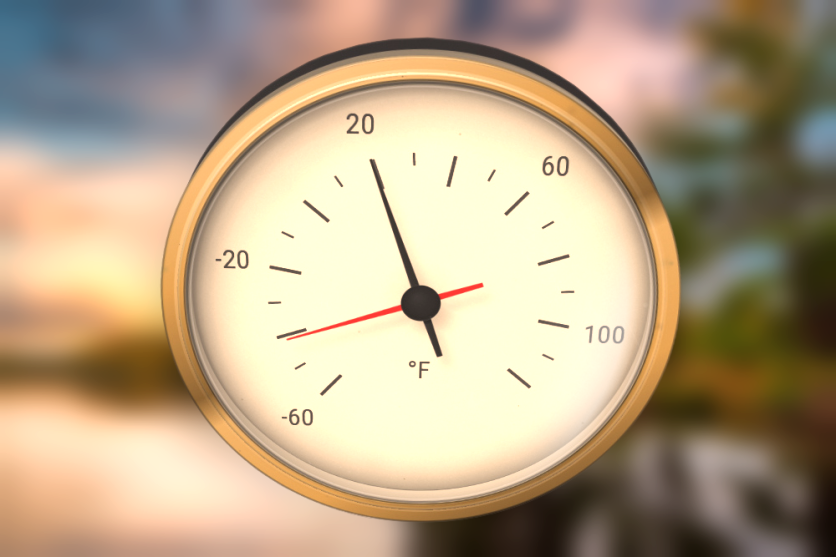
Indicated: 20 °F
